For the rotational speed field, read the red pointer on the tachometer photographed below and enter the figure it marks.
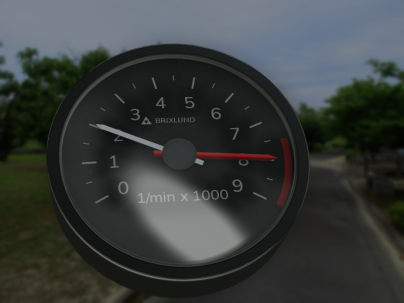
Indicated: 8000 rpm
